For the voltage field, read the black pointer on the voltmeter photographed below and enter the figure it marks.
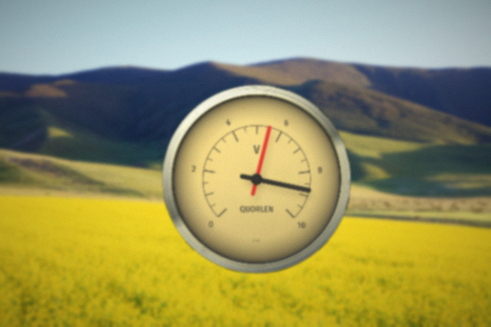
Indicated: 8.75 V
